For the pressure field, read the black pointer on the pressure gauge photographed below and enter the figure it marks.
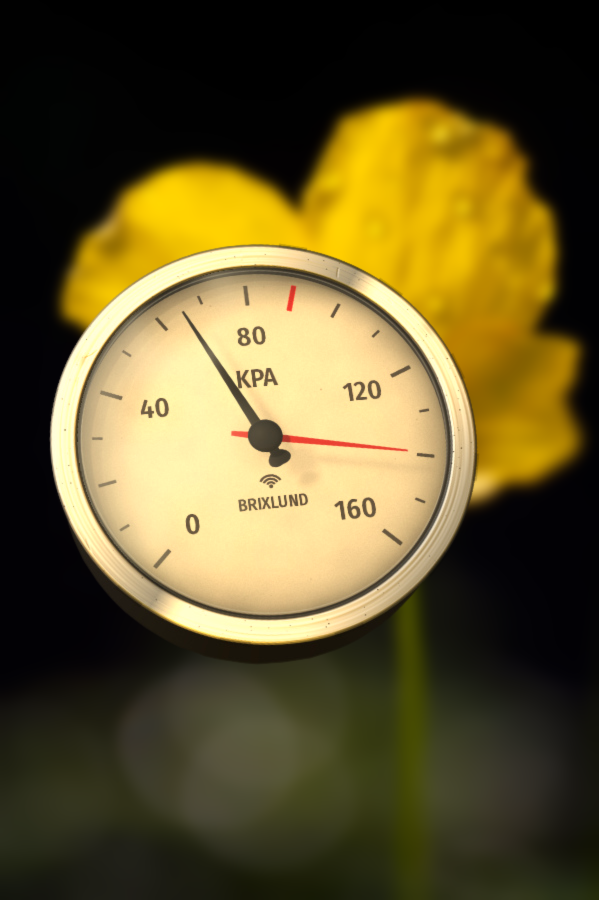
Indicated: 65 kPa
